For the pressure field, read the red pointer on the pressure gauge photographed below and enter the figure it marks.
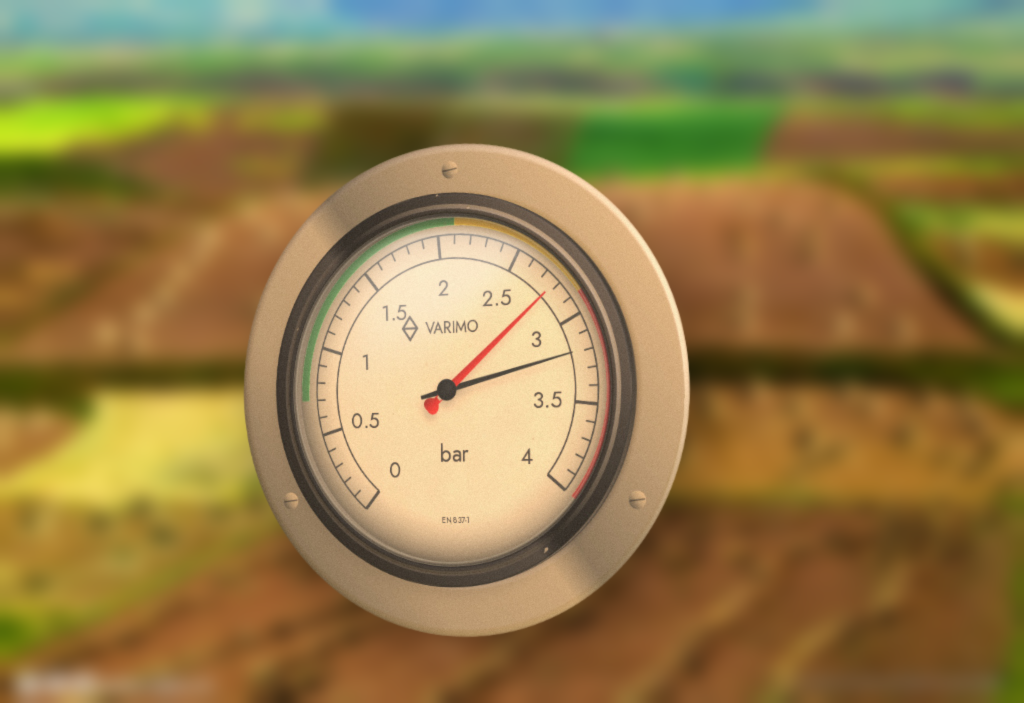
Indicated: 2.8 bar
